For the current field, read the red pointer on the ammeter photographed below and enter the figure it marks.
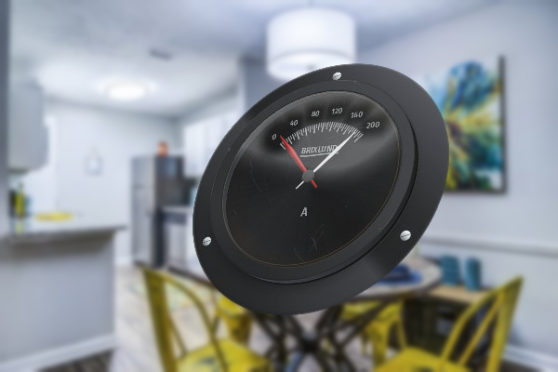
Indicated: 10 A
